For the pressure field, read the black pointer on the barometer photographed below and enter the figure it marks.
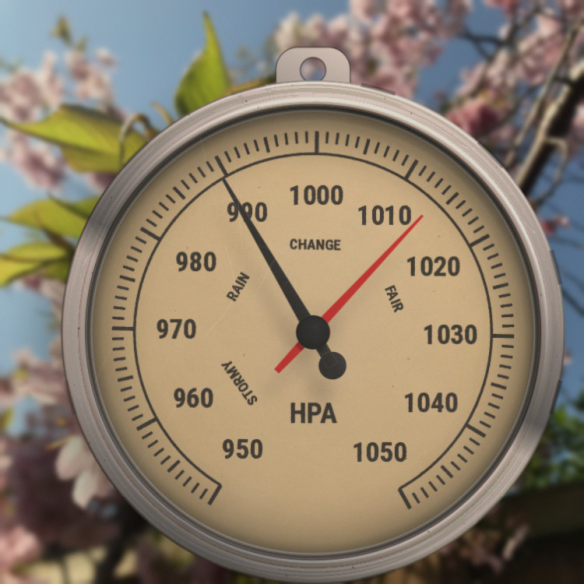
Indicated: 989.5 hPa
